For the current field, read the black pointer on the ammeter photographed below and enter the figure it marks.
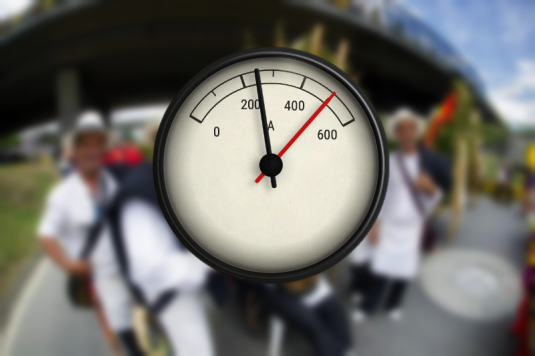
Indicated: 250 A
